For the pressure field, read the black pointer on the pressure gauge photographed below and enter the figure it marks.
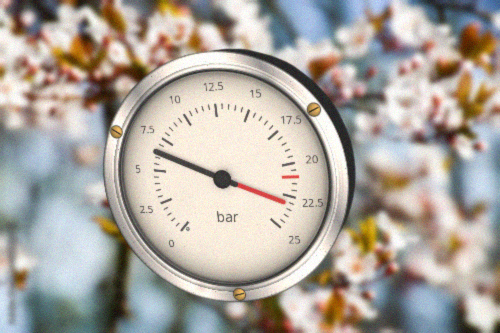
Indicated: 6.5 bar
